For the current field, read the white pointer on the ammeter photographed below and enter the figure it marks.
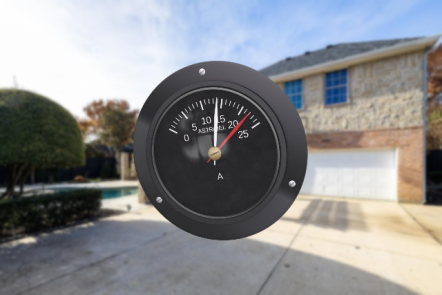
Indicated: 14 A
